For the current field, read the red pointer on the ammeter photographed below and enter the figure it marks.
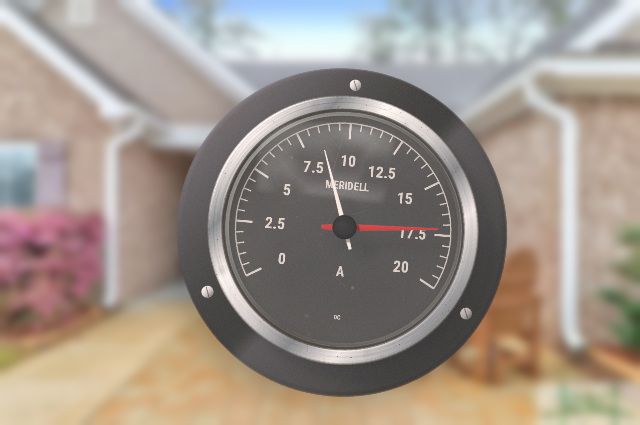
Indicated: 17.25 A
